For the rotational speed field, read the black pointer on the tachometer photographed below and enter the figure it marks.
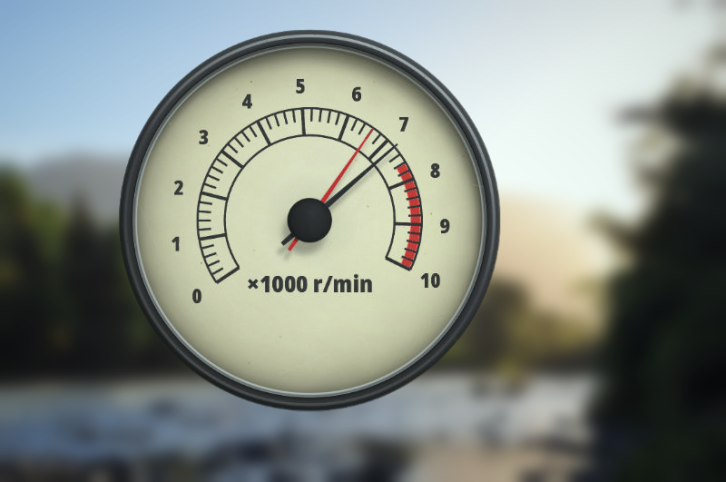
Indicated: 7200 rpm
